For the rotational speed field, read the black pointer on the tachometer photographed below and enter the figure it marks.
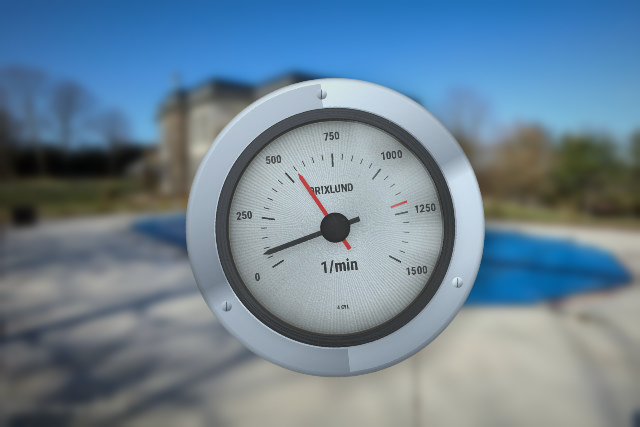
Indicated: 75 rpm
